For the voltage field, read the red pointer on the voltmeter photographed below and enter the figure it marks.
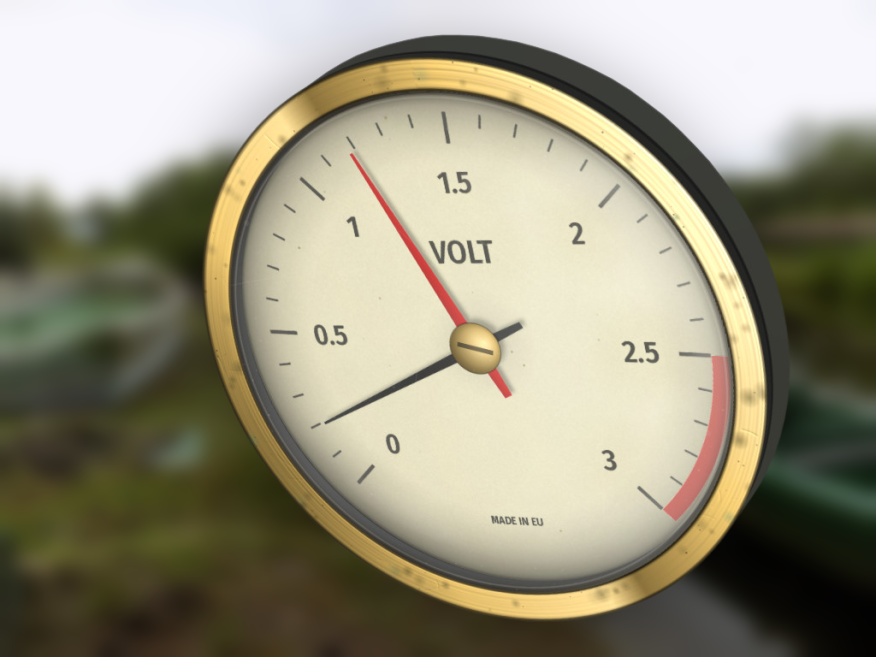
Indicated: 1.2 V
